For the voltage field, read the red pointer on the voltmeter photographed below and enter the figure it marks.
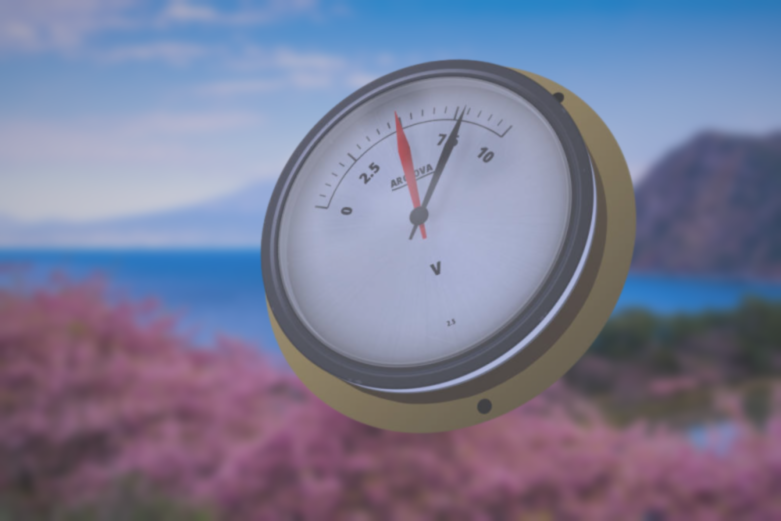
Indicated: 5 V
